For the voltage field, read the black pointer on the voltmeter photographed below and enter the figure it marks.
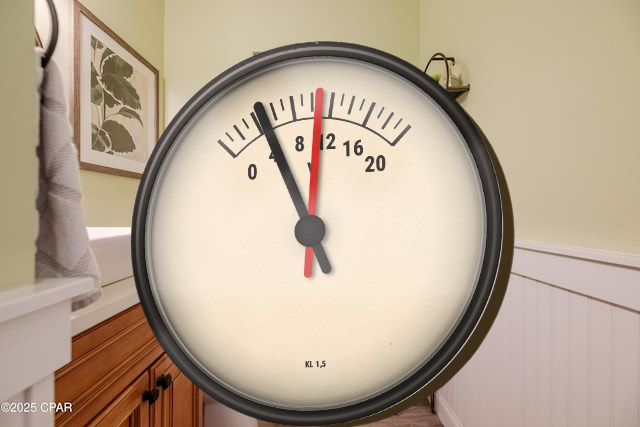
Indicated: 5 V
